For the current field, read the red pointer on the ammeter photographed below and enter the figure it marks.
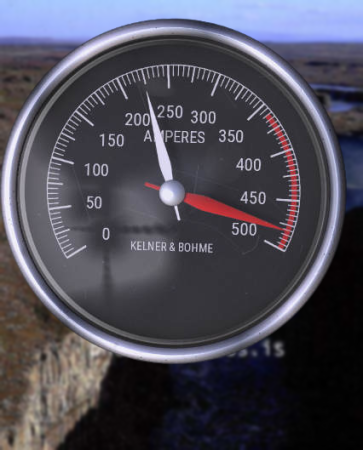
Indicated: 480 A
